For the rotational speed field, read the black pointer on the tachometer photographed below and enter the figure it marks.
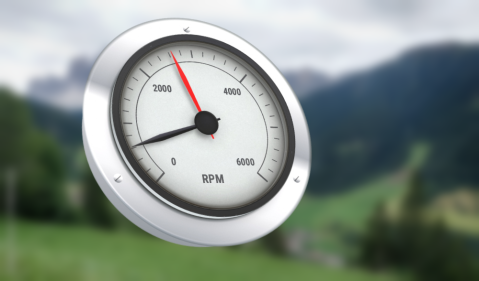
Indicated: 600 rpm
